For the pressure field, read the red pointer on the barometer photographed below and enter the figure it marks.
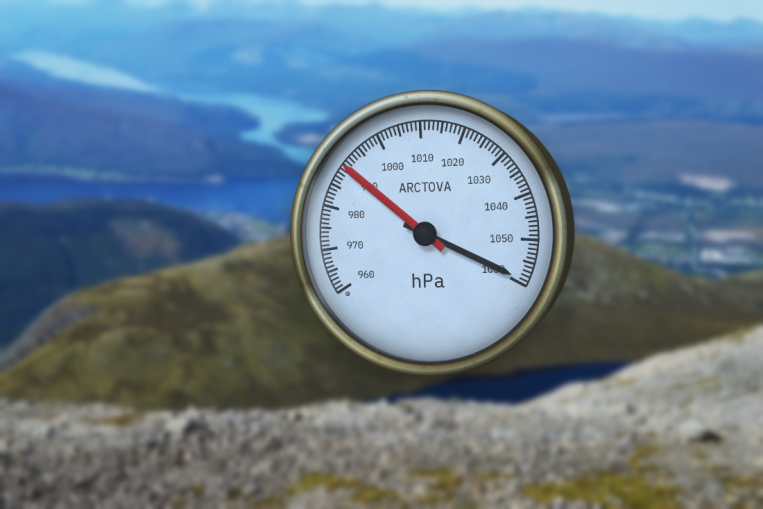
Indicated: 990 hPa
